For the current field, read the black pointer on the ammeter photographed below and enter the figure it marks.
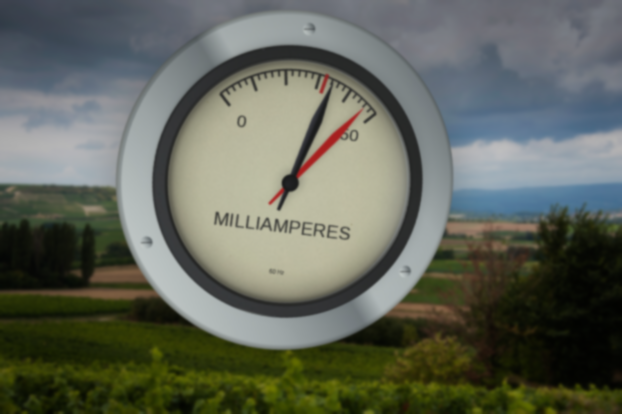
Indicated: 34 mA
